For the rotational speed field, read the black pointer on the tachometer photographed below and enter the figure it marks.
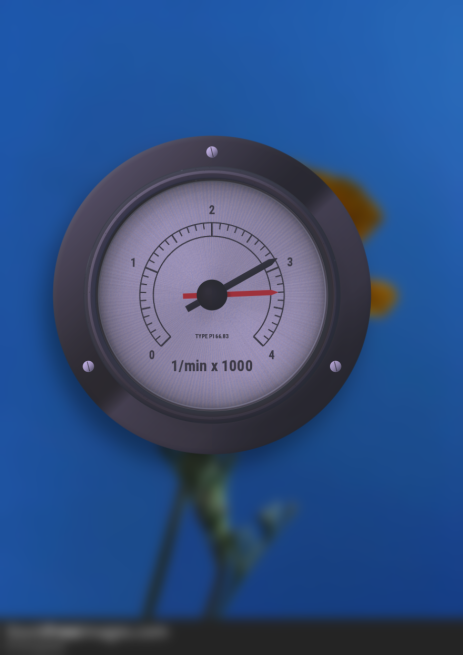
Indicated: 2900 rpm
